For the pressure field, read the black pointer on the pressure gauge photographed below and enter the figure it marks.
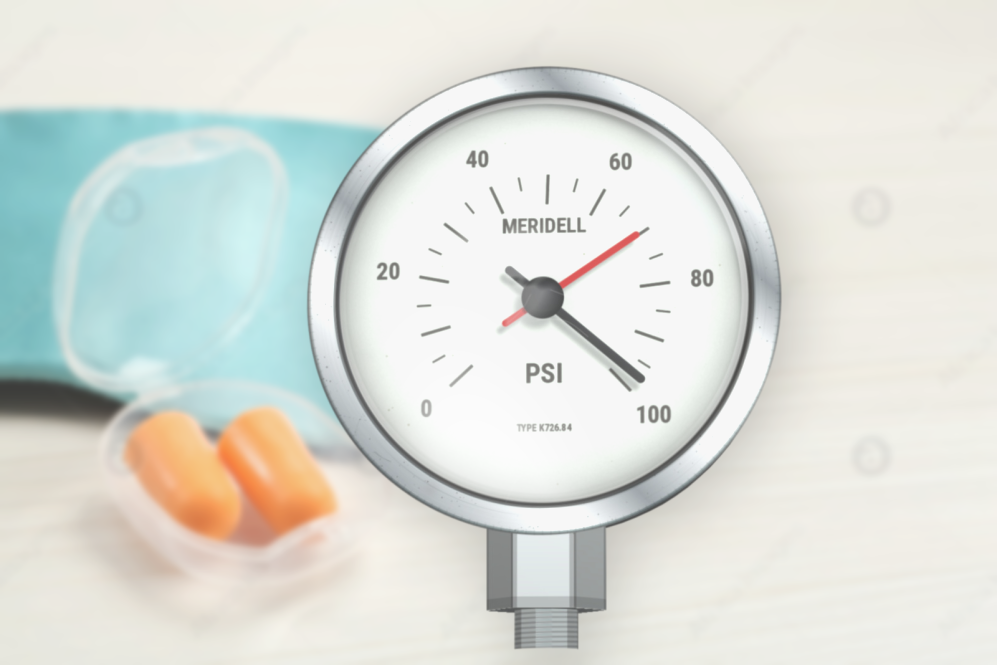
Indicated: 97.5 psi
